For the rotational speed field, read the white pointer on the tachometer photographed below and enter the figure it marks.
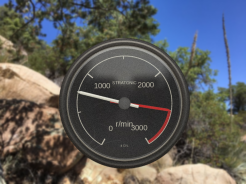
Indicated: 750 rpm
